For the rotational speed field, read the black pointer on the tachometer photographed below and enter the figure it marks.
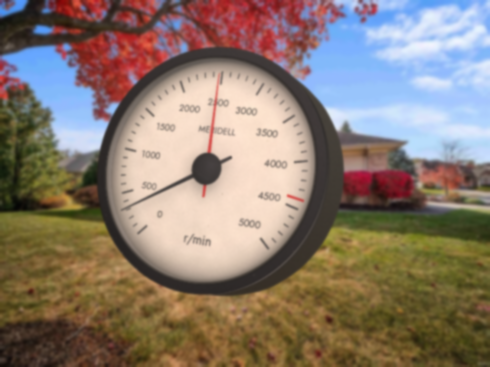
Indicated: 300 rpm
